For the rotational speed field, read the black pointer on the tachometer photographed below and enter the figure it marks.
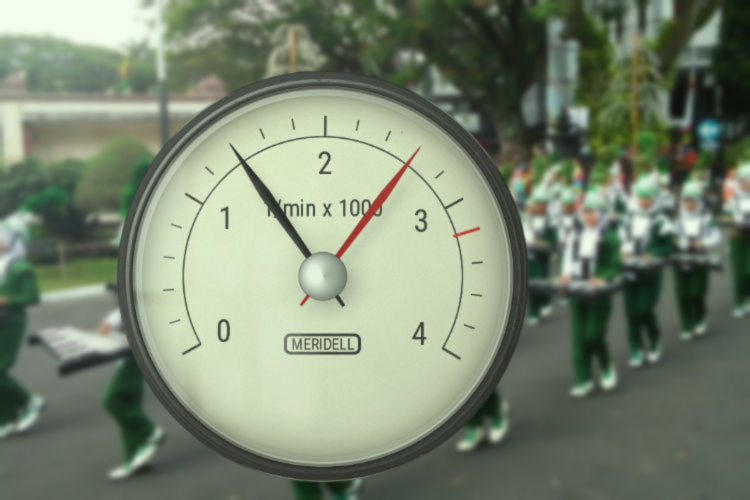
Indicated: 1400 rpm
